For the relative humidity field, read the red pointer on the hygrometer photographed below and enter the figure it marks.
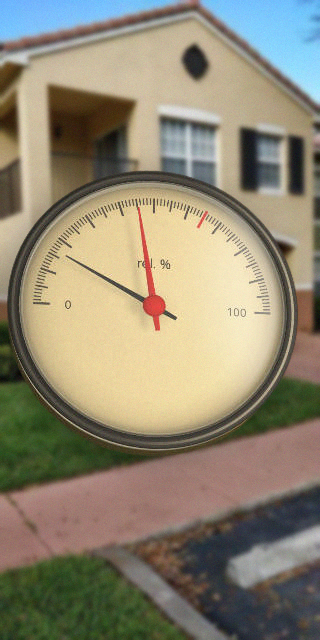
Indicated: 45 %
